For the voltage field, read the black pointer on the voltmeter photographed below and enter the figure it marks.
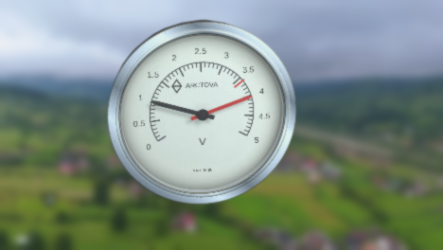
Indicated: 1 V
